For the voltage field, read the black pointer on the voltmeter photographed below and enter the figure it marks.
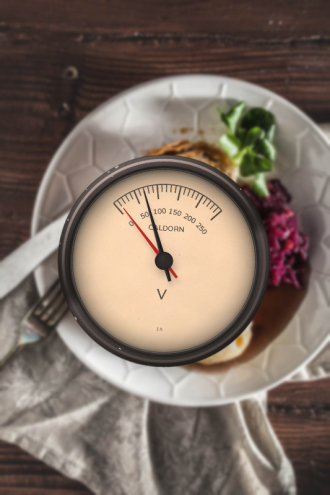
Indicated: 70 V
